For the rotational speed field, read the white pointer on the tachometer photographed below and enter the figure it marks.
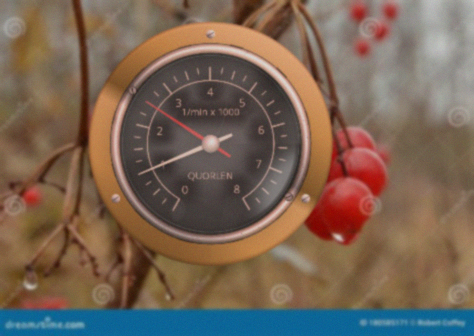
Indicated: 1000 rpm
